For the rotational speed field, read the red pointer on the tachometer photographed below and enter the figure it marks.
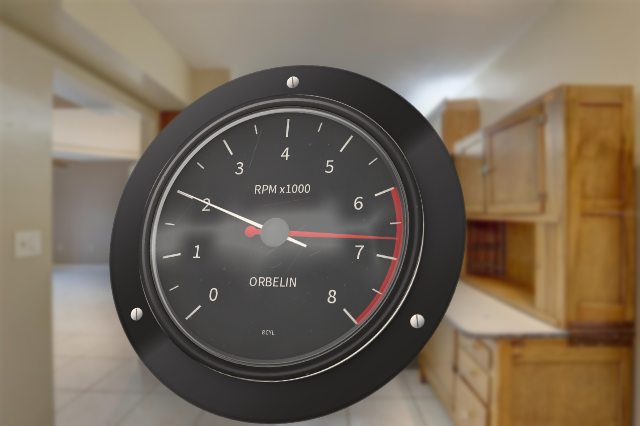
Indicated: 6750 rpm
